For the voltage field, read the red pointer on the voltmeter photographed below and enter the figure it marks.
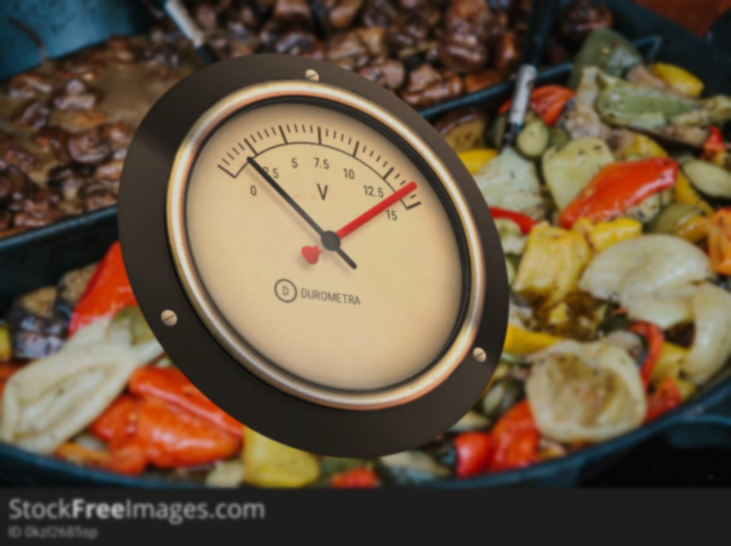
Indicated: 14 V
